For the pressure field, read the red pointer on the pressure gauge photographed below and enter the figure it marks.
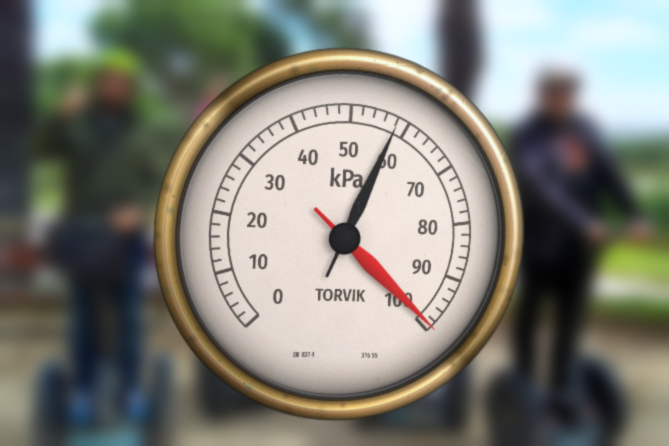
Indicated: 99 kPa
